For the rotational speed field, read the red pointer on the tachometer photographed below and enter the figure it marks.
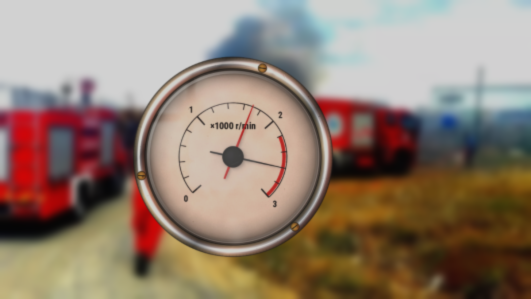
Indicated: 1700 rpm
